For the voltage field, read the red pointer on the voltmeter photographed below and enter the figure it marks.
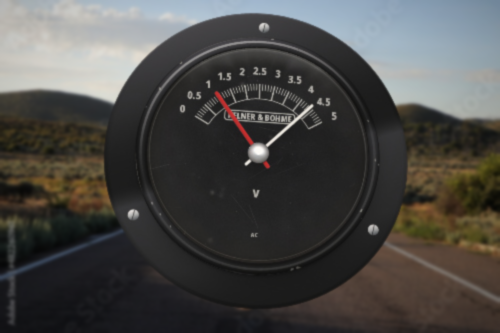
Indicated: 1 V
